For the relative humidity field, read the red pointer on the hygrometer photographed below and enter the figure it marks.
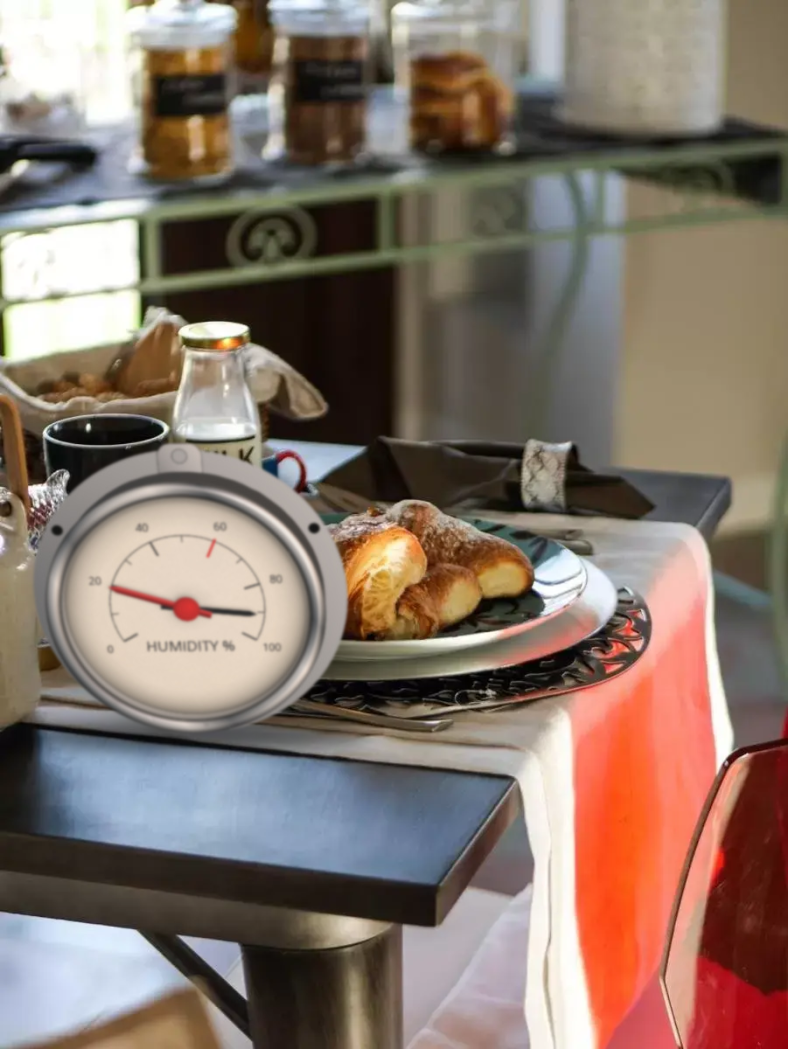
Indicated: 20 %
